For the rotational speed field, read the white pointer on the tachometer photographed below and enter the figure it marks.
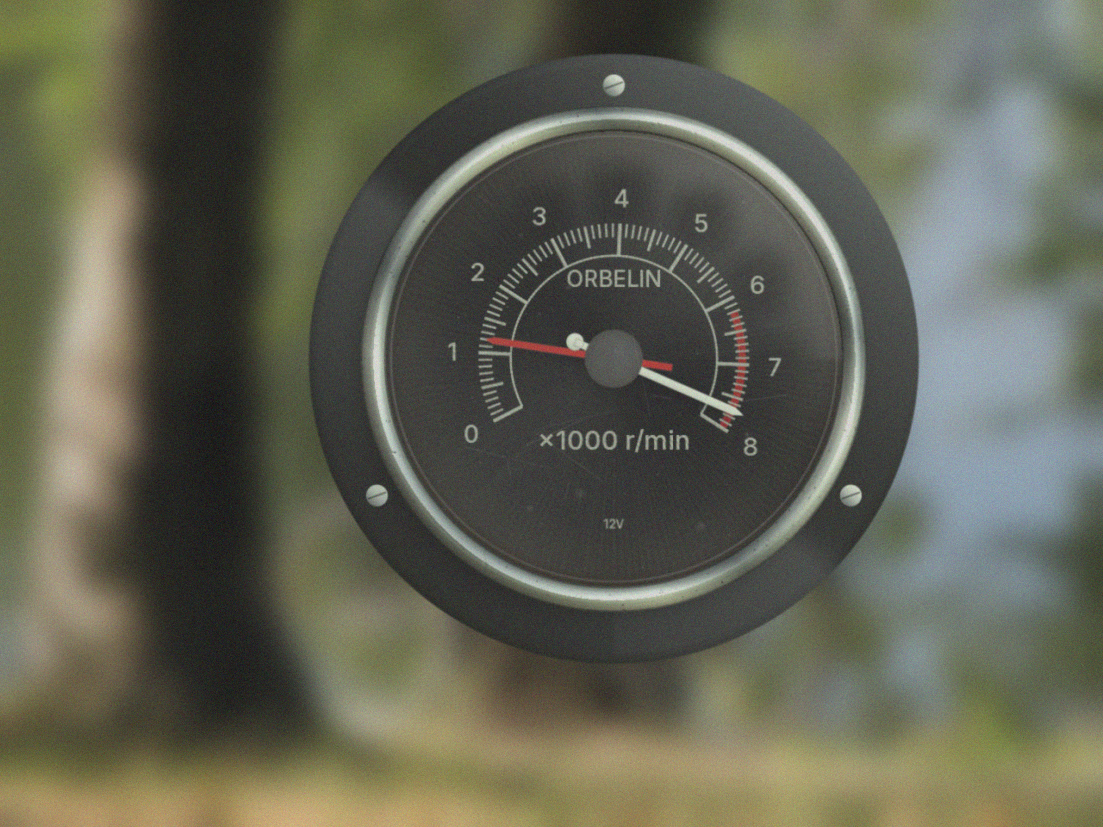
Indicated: 7700 rpm
